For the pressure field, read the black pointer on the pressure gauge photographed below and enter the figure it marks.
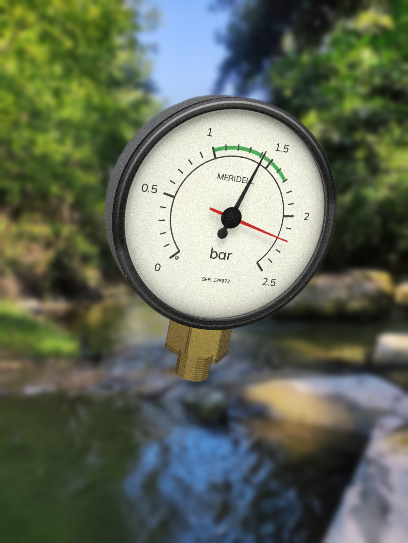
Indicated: 1.4 bar
